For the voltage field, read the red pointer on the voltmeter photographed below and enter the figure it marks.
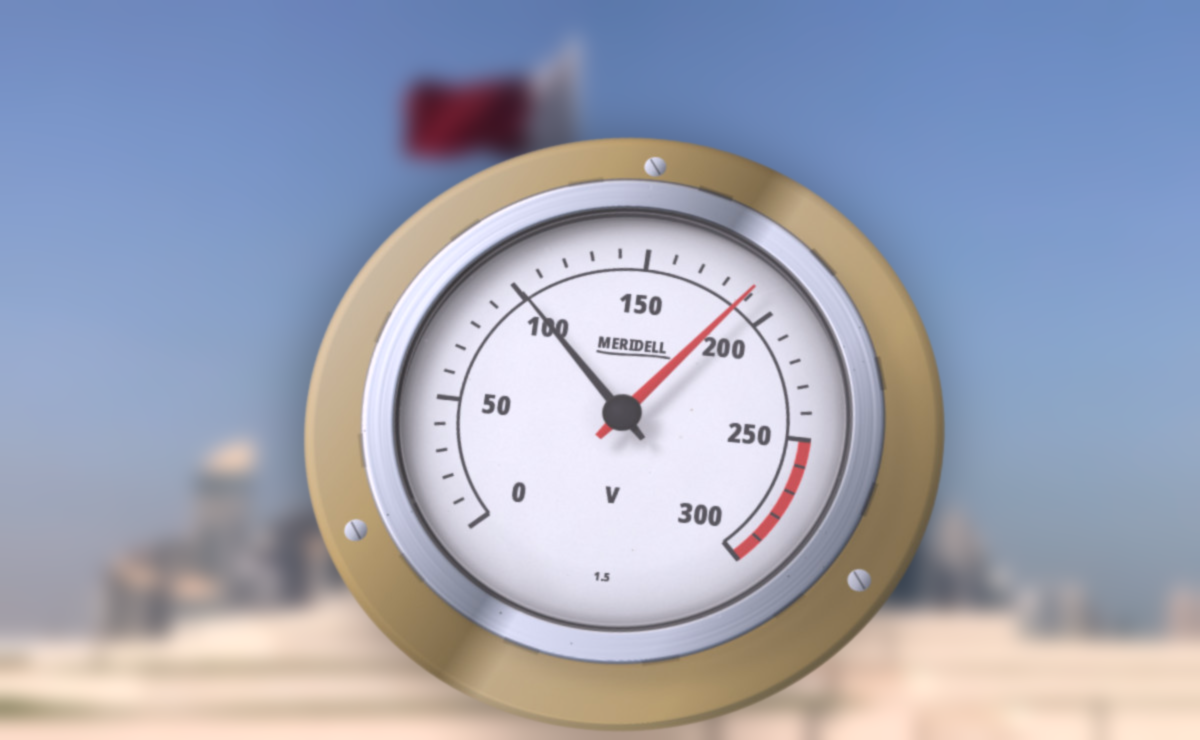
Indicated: 190 V
